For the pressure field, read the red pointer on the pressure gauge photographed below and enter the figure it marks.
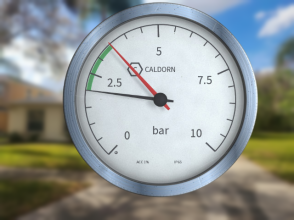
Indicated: 3.5 bar
